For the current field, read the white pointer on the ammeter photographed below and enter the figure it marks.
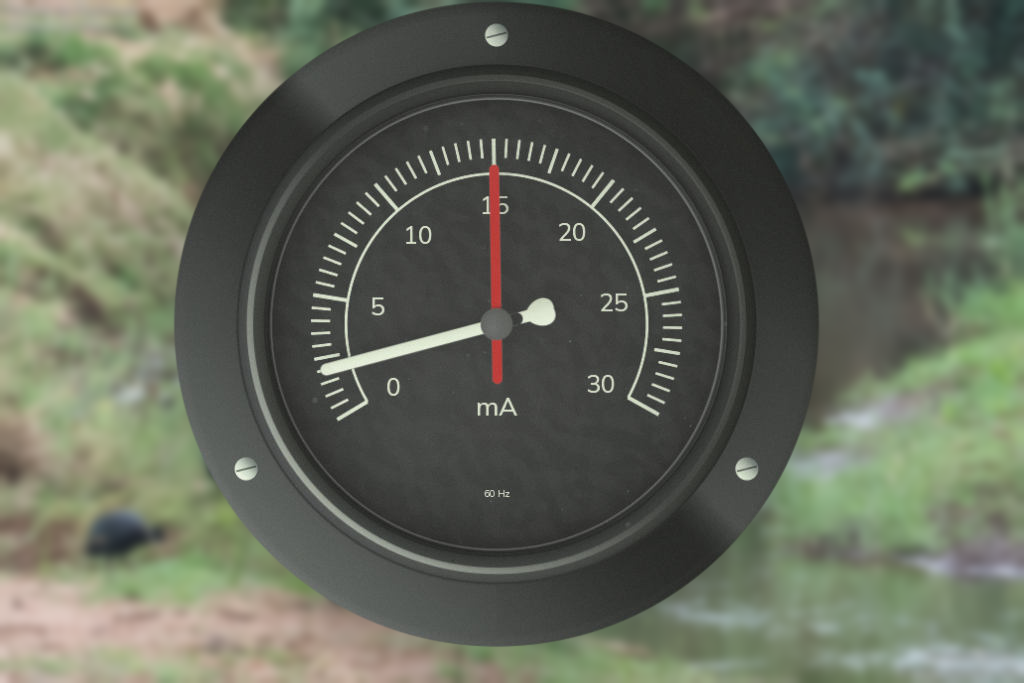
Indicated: 2 mA
